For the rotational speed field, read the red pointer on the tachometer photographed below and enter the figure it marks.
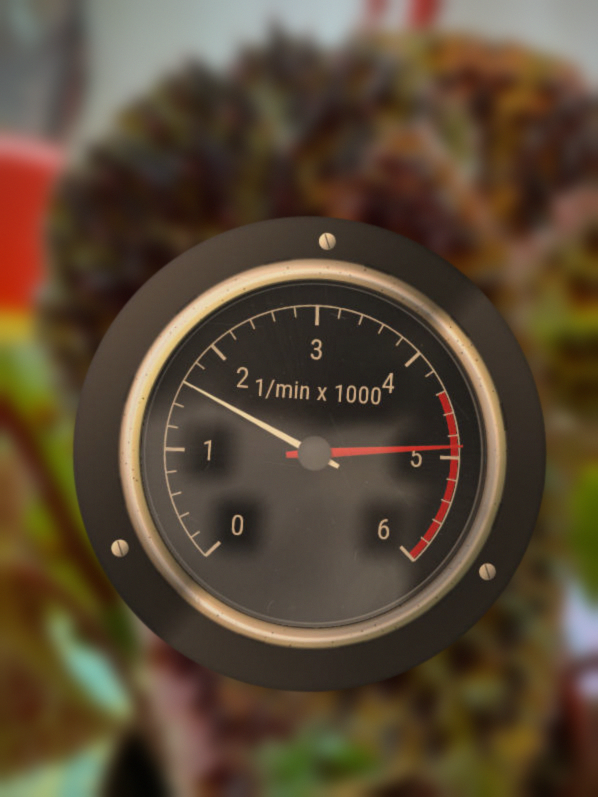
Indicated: 4900 rpm
